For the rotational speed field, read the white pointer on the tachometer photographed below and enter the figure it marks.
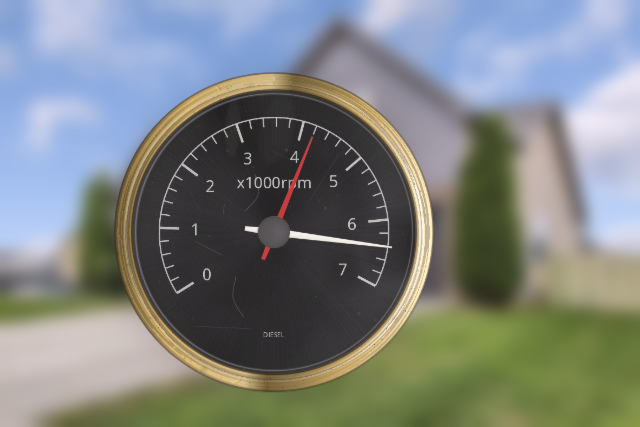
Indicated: 6400 rpm
